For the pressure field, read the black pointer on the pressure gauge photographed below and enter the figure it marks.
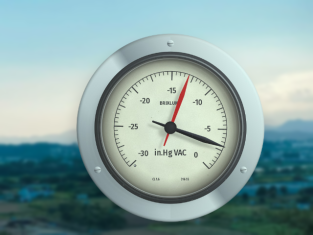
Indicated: -3 inHg
